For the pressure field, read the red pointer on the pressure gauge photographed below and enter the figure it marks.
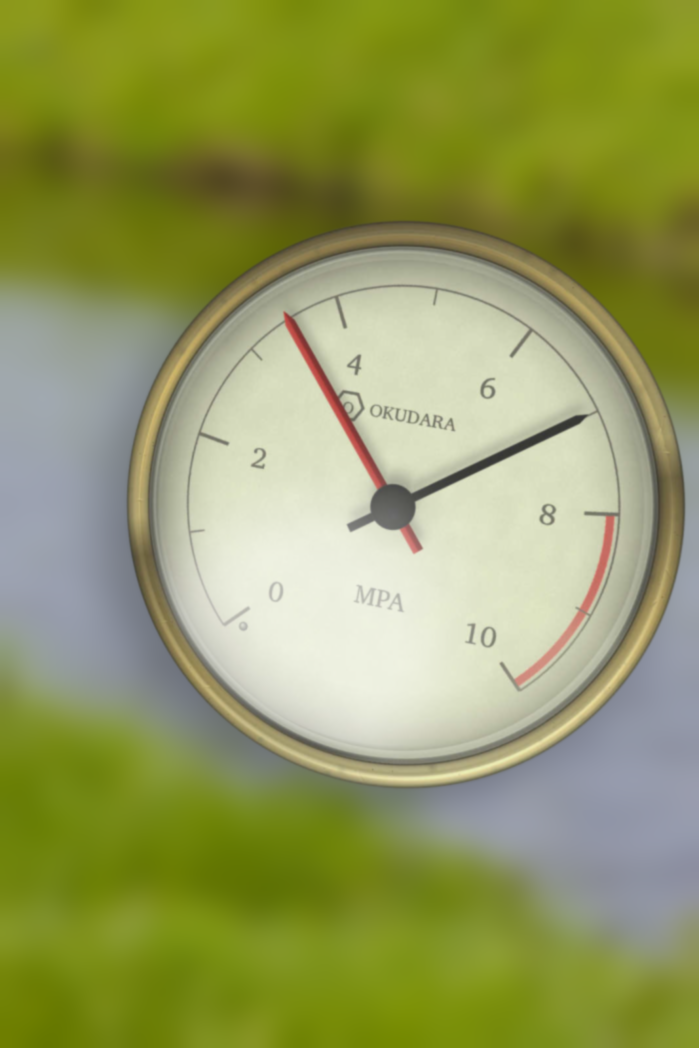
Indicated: 3.5 MPa
